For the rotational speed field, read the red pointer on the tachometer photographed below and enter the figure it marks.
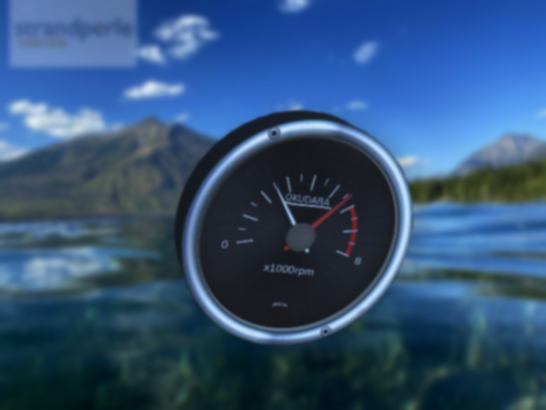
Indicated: 5500 rpm
